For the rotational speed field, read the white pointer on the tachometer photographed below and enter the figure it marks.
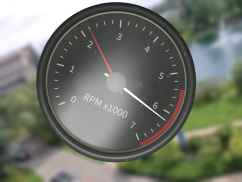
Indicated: 6200 rpm
